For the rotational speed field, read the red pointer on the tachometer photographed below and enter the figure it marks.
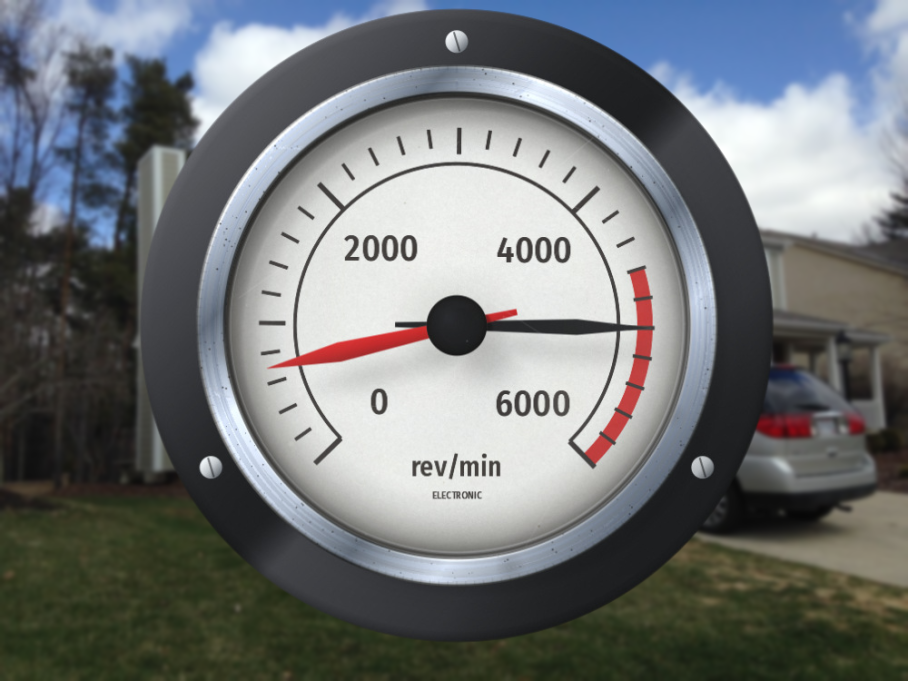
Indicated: 700 rpm
